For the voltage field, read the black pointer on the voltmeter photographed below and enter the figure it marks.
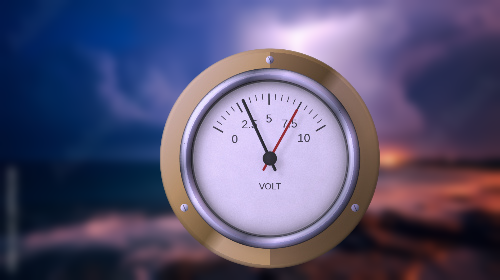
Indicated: 3 V
